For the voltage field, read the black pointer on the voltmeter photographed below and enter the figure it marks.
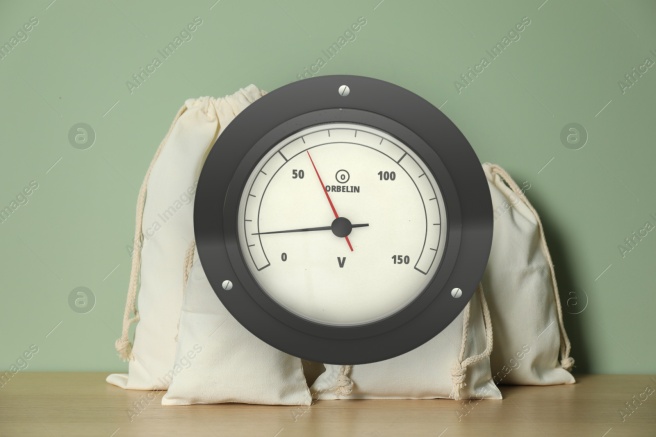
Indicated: 15 V
